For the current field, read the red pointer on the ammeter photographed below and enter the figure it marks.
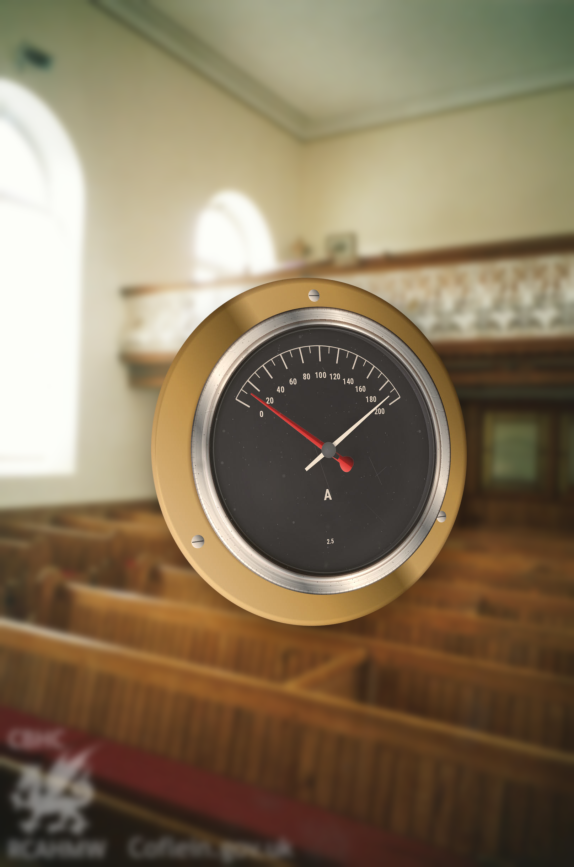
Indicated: 10 A
